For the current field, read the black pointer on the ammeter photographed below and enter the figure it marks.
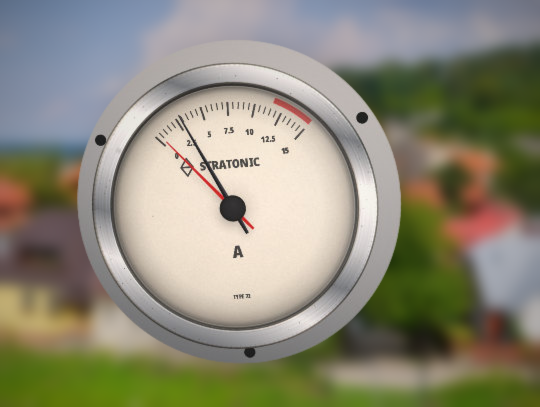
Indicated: 3 A
